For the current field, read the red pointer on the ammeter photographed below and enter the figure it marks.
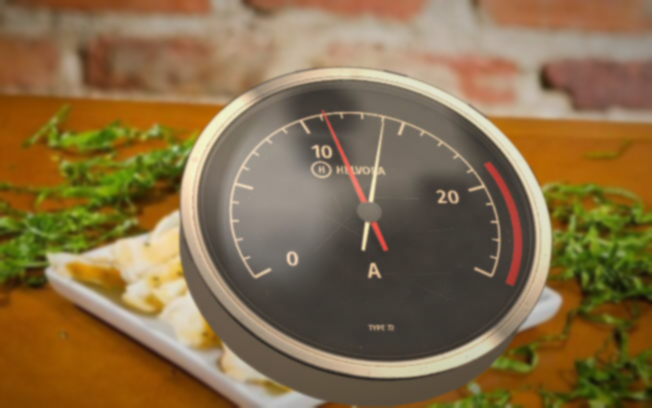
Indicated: 11 A
